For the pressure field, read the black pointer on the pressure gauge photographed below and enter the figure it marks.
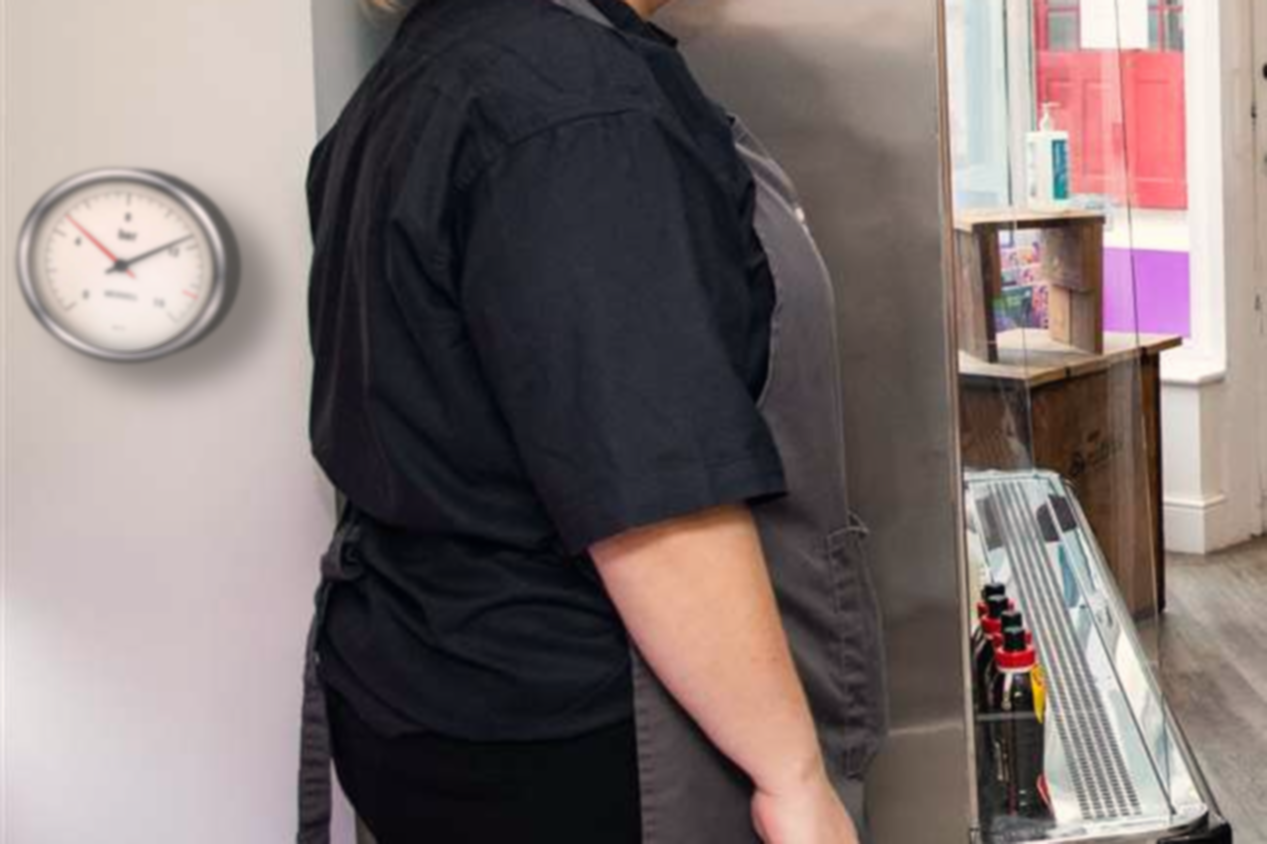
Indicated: 11.5 bar
